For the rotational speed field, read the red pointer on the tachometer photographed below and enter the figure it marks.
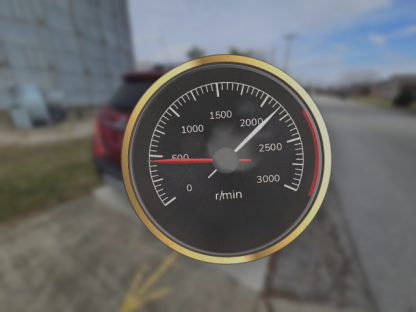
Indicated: 450 rpm
